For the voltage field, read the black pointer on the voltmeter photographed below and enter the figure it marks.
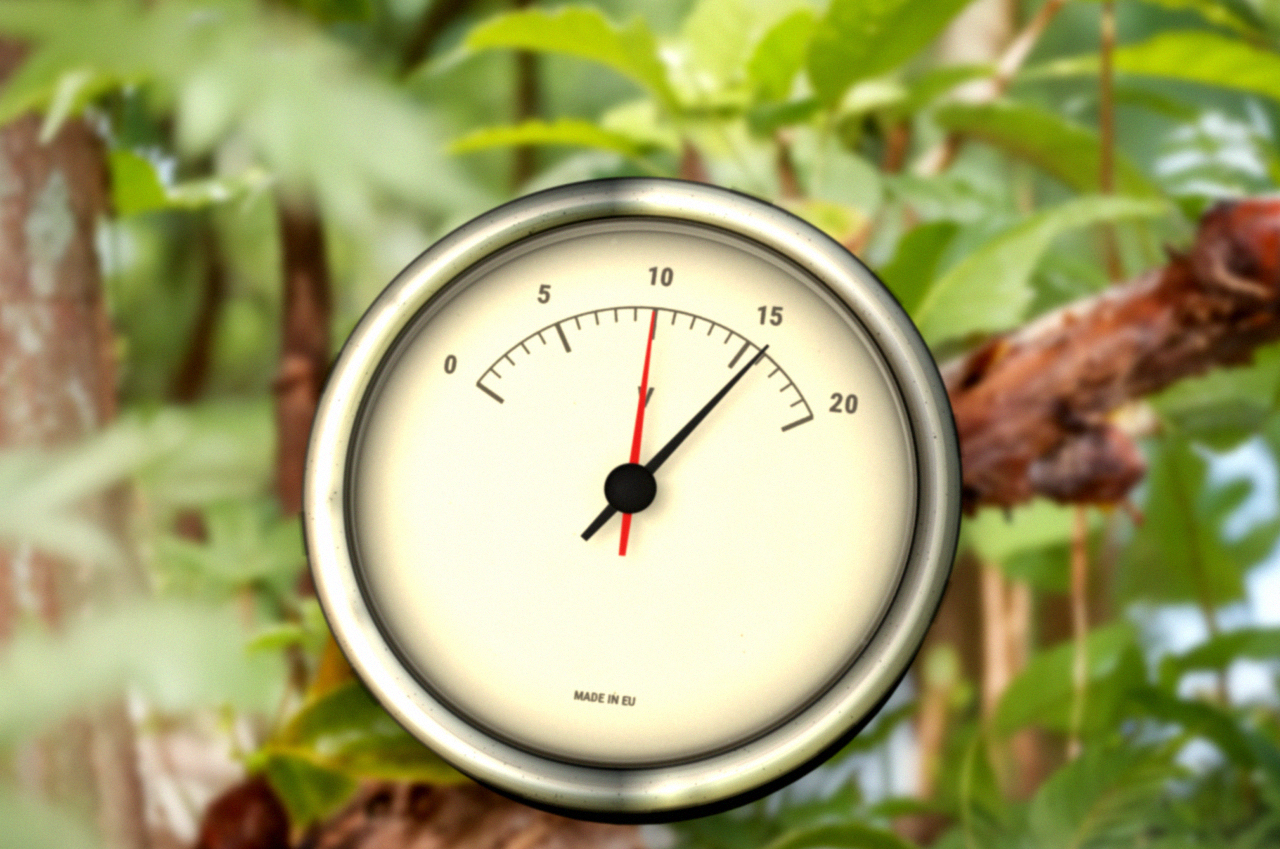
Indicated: 16 V
